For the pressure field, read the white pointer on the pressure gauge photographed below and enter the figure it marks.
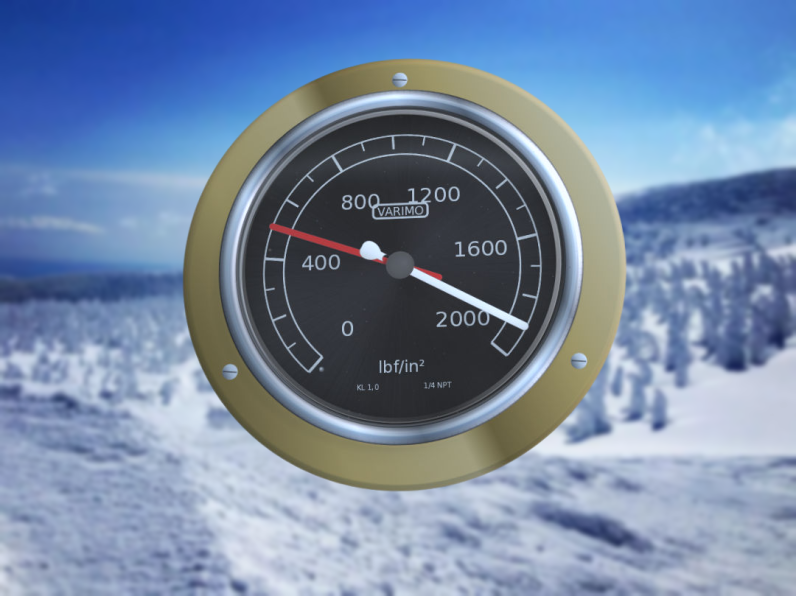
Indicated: 1900 psi
